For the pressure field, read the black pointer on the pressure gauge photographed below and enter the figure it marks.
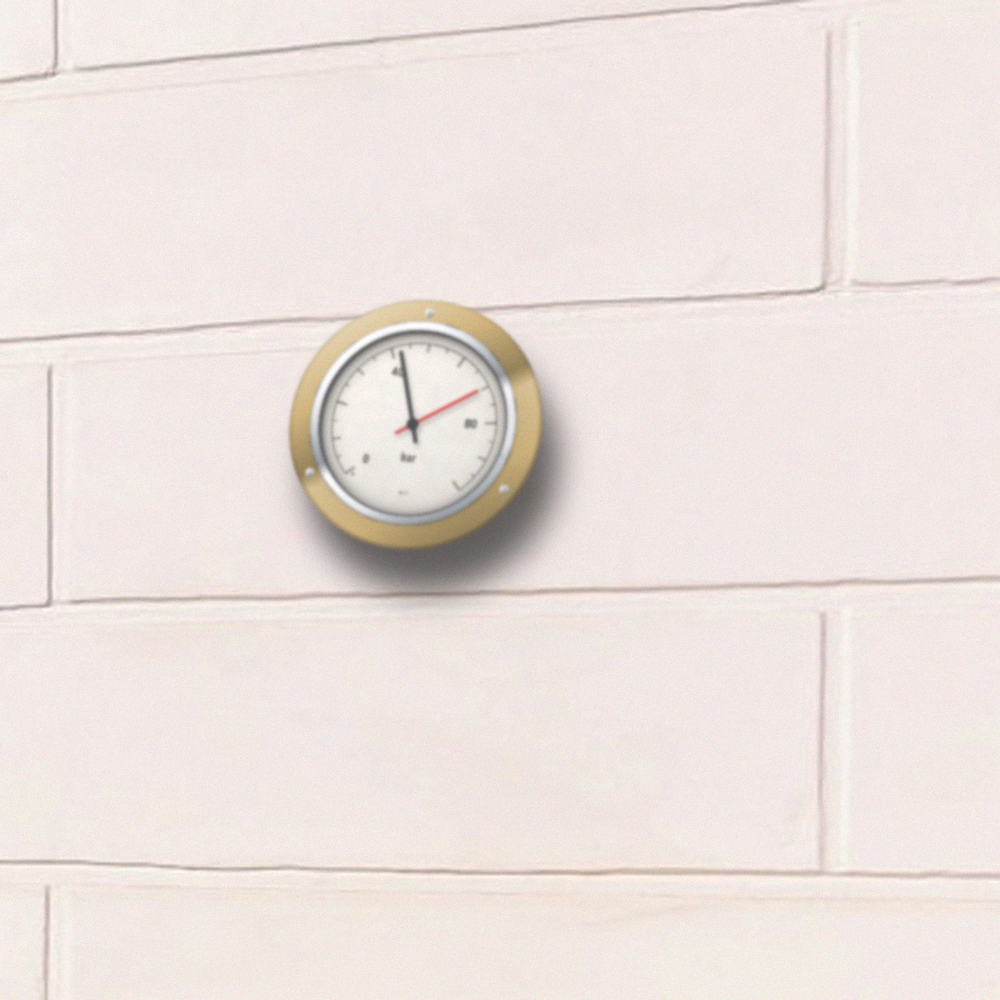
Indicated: 42.5 bar
